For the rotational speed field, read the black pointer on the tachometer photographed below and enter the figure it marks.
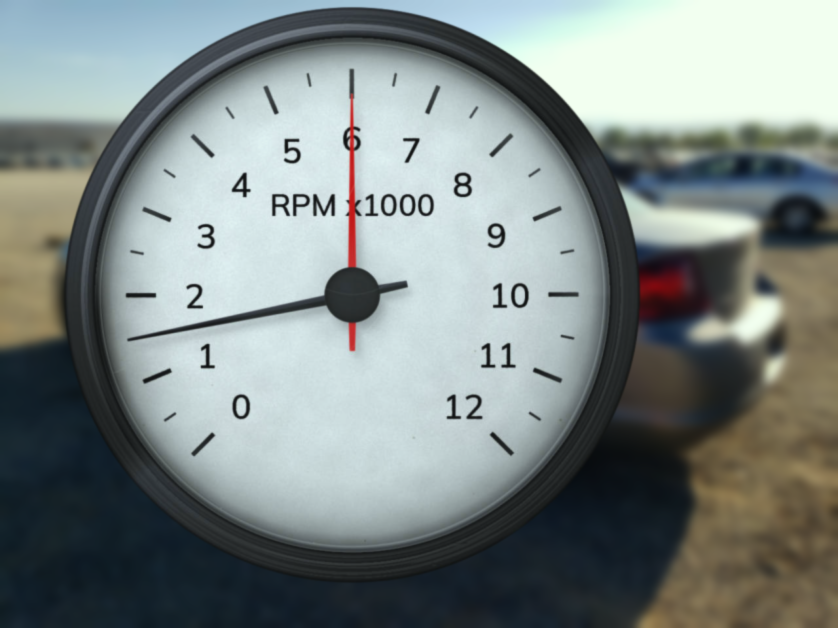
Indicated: 1500 rpm
